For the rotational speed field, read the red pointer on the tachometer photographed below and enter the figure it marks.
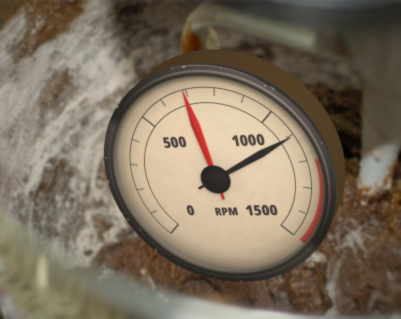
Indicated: 700 rpm
